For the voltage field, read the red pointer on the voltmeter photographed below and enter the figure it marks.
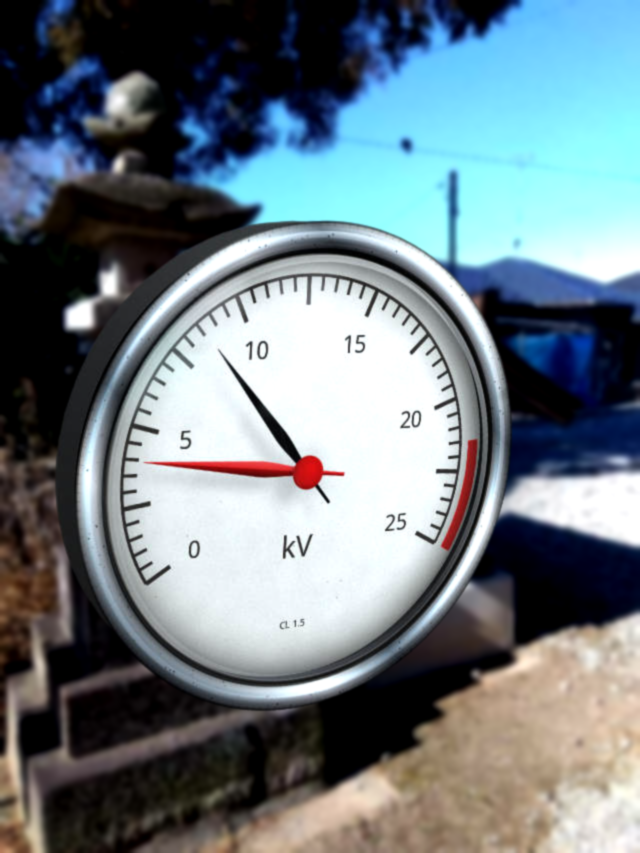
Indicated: 4 kV
